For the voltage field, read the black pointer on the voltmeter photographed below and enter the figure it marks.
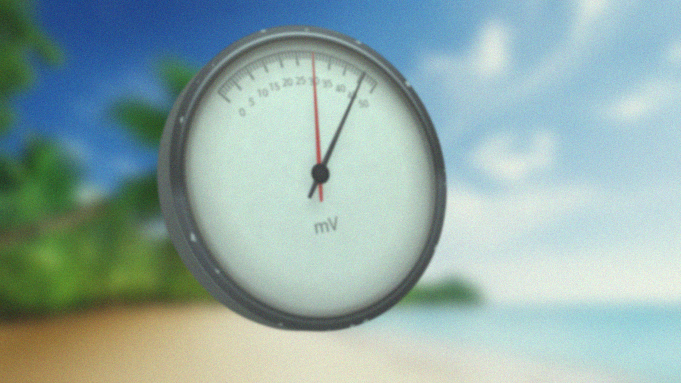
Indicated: 45 mV
